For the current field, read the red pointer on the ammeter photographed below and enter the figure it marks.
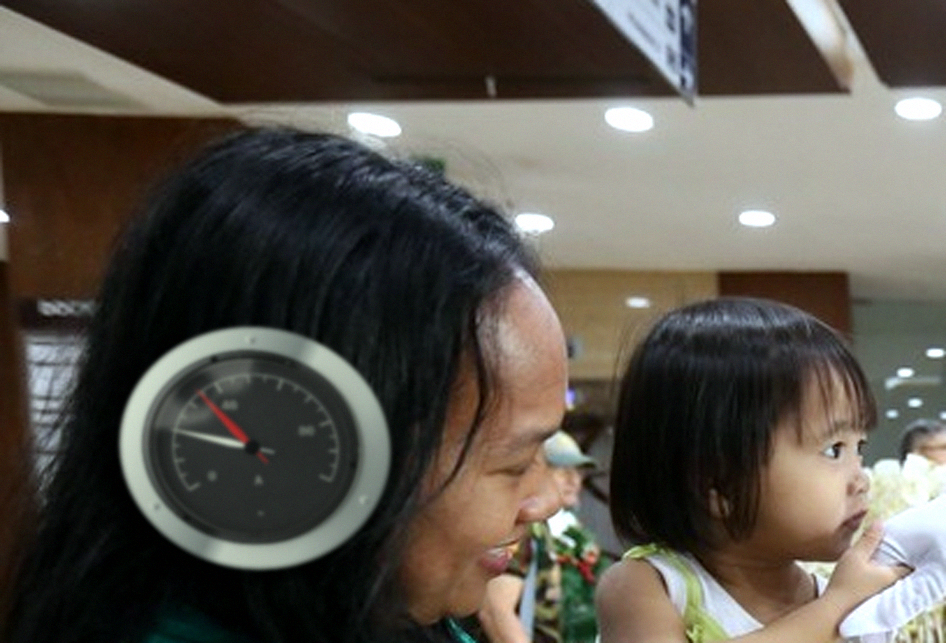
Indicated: 35 A
